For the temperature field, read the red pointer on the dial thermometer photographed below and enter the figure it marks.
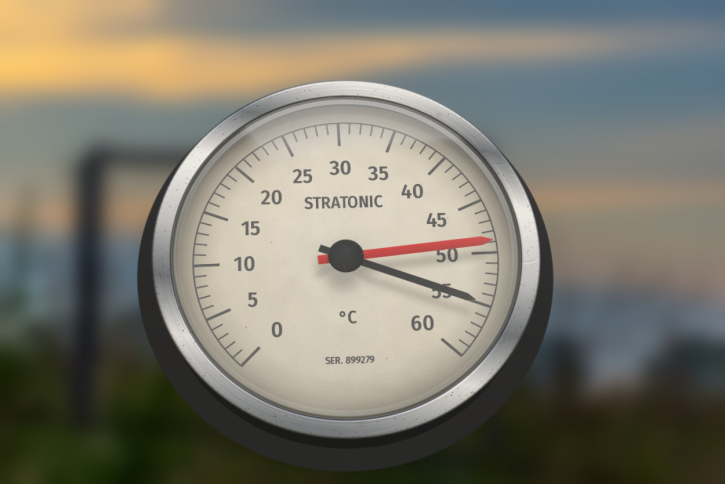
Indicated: 49 °C
